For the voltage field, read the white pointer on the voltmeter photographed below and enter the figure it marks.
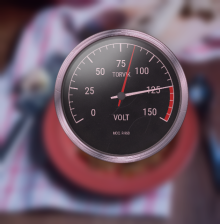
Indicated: 125 V
